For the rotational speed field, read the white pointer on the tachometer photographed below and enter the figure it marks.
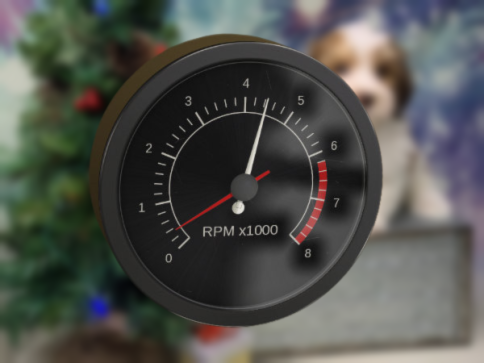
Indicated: 4400 rpm
